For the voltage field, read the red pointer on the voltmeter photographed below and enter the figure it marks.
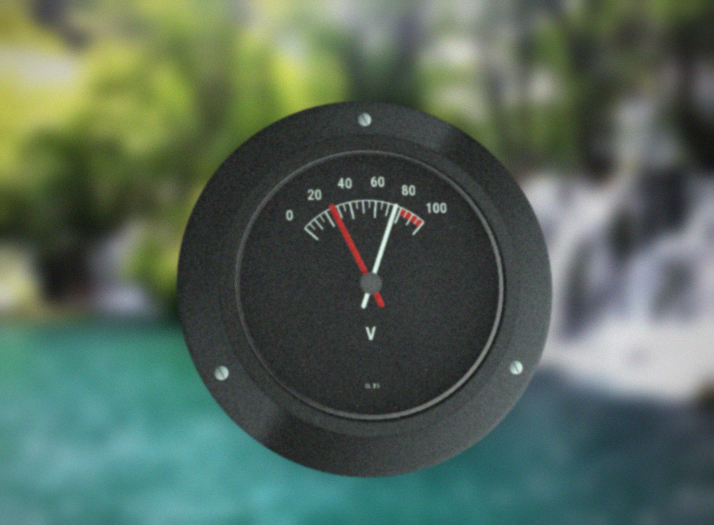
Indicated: 25 V
